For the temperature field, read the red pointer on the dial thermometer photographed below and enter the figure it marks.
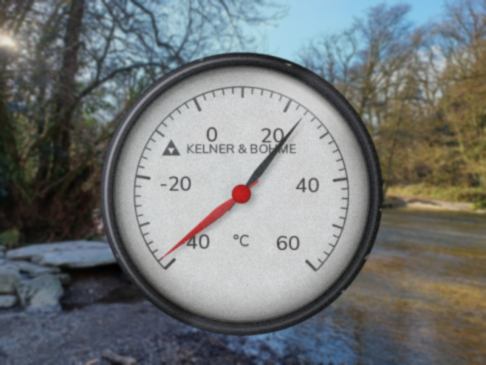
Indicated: -38 °C
